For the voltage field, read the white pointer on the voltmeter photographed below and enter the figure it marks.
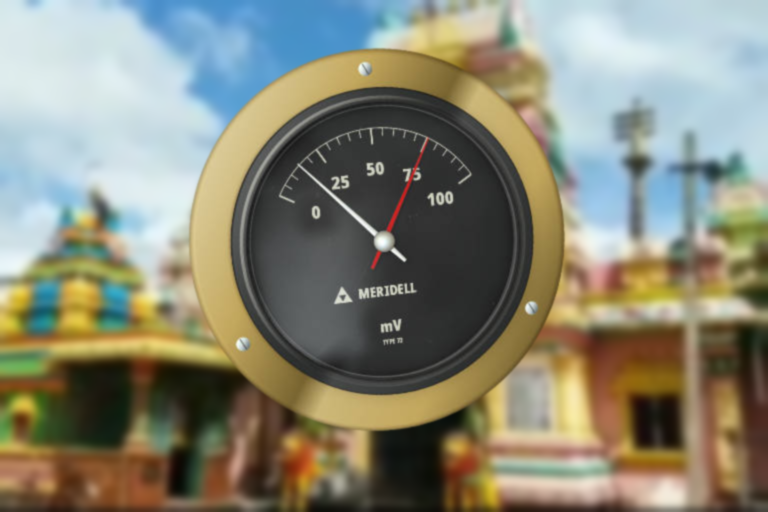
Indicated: 15 mV
